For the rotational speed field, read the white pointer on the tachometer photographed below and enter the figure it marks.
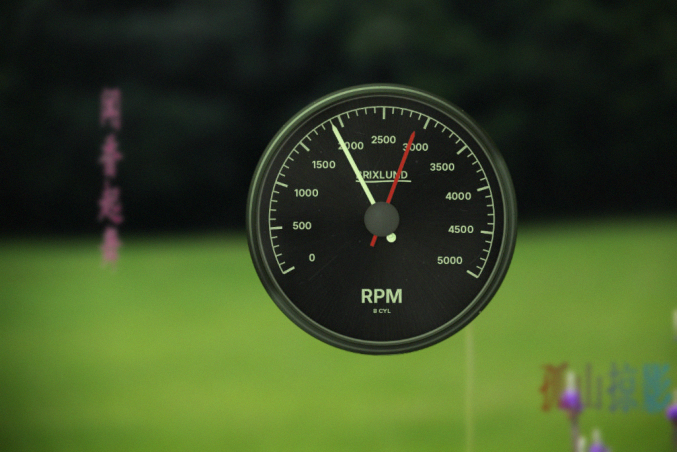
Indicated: 1900 rpm
